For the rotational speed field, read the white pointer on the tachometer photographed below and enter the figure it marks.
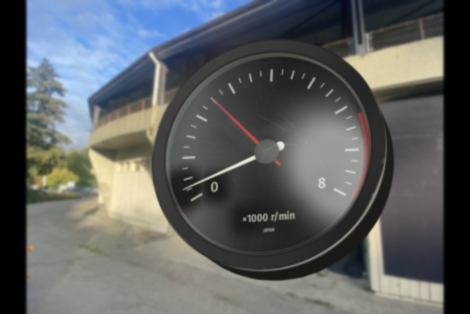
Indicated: 250 rpm
